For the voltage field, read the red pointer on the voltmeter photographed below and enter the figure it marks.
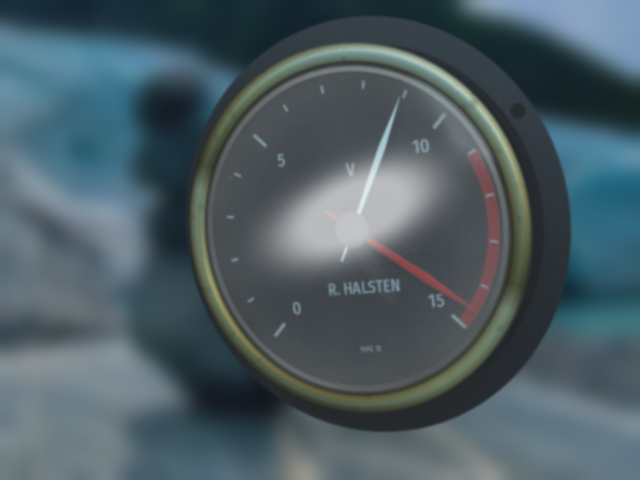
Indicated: 14.5 V
